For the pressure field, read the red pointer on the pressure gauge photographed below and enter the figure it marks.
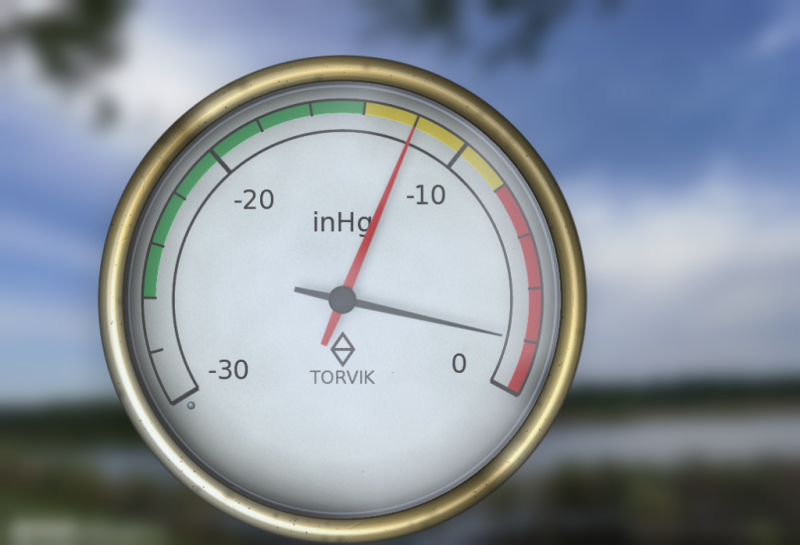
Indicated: -12 inHg
